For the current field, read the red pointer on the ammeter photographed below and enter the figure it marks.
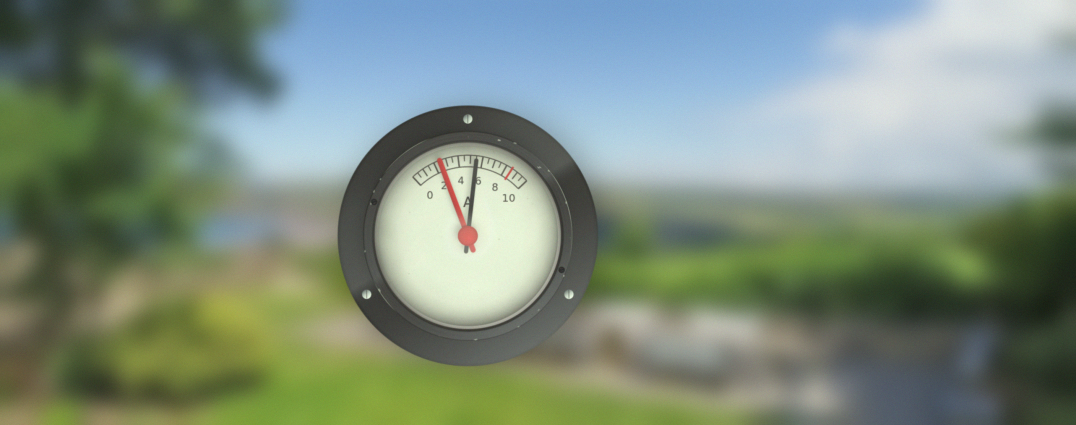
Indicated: 2.5 A
